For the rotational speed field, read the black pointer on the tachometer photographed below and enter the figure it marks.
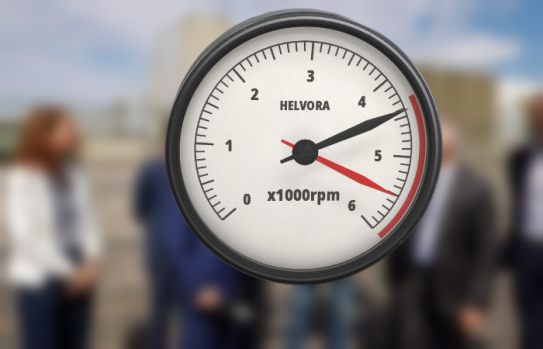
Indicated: 4400 rpm
